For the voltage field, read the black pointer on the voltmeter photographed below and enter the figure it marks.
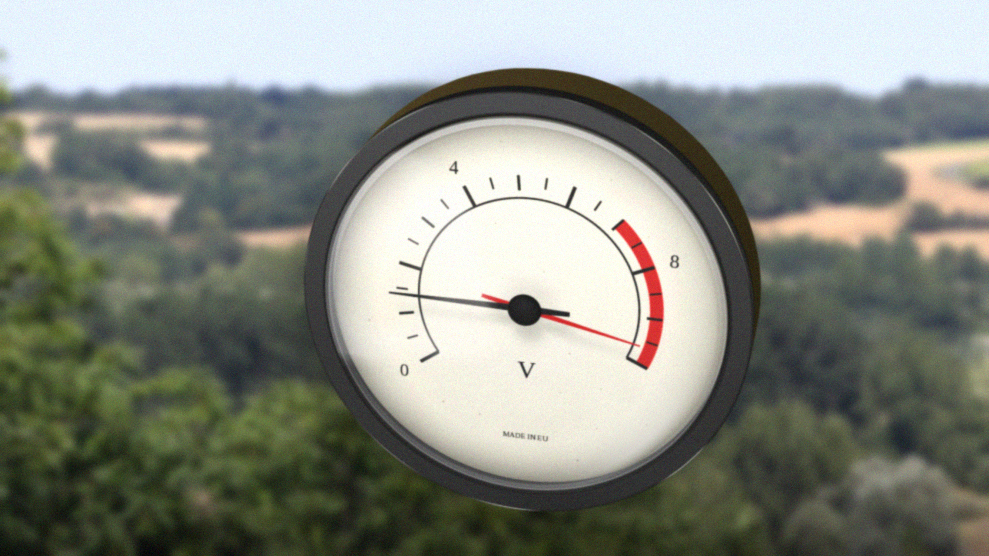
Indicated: 1.5 V
